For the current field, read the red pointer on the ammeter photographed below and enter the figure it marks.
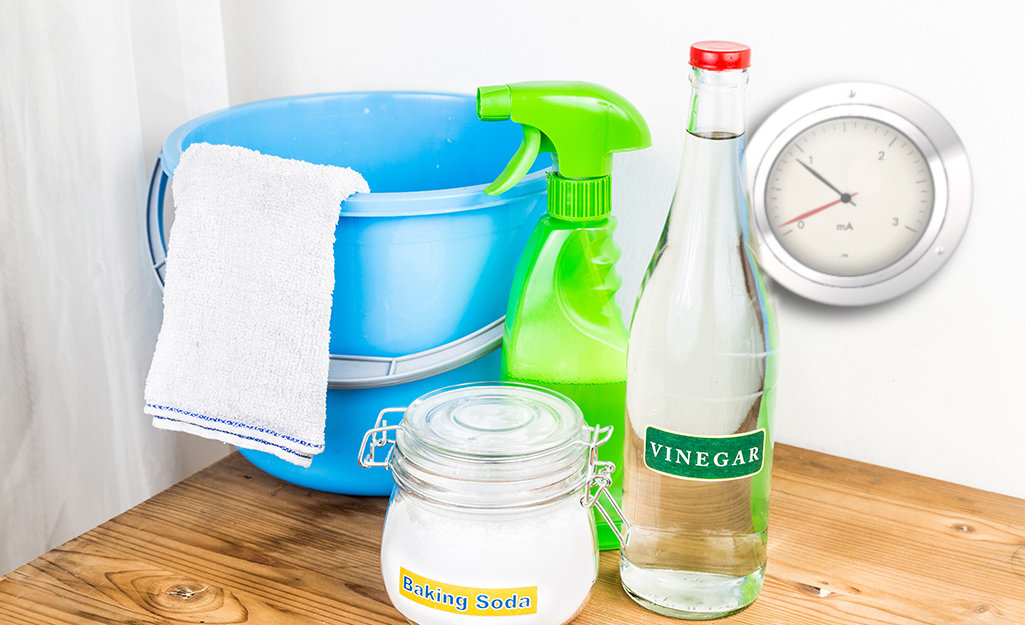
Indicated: 0.1 mA
